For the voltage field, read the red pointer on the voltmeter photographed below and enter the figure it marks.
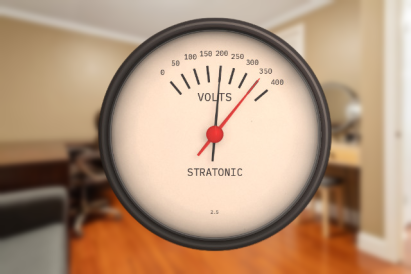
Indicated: 350 V
